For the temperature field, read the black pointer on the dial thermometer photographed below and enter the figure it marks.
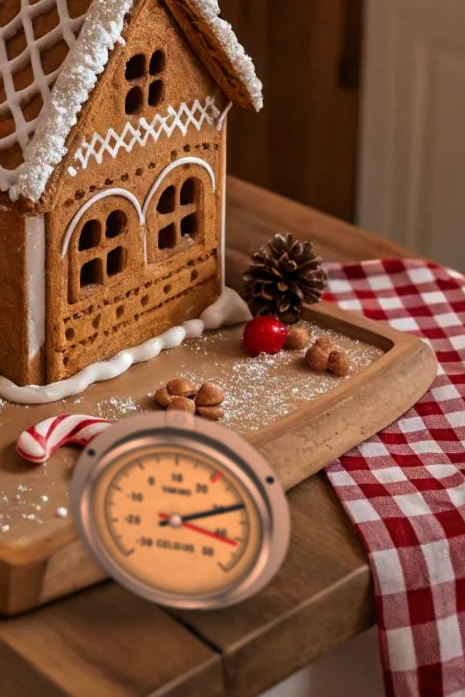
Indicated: 30 °C
